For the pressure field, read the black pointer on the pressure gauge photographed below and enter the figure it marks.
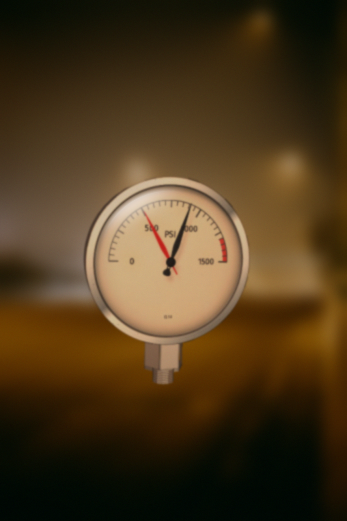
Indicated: 900 psi
